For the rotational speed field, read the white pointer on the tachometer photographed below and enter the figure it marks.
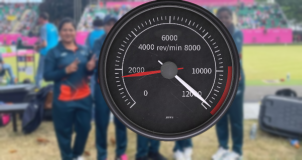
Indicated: 11800 rpm
